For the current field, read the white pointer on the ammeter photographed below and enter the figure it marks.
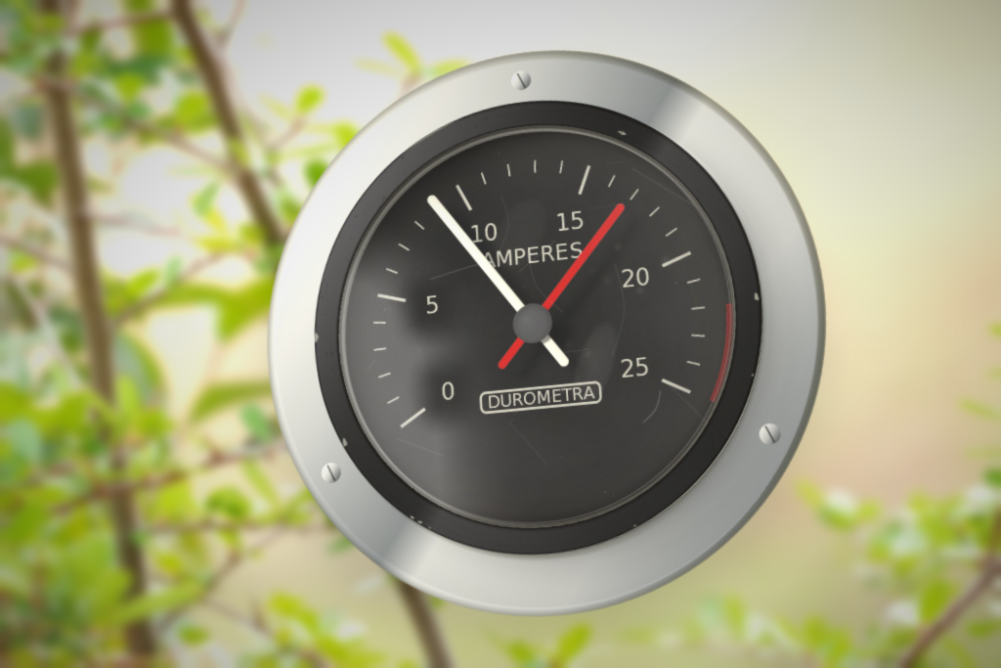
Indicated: 9 A
